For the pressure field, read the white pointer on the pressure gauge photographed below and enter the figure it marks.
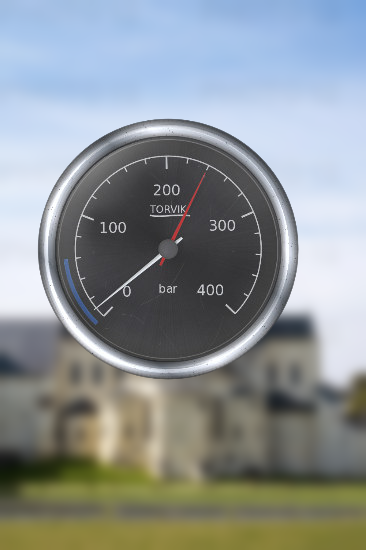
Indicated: 10 bar
